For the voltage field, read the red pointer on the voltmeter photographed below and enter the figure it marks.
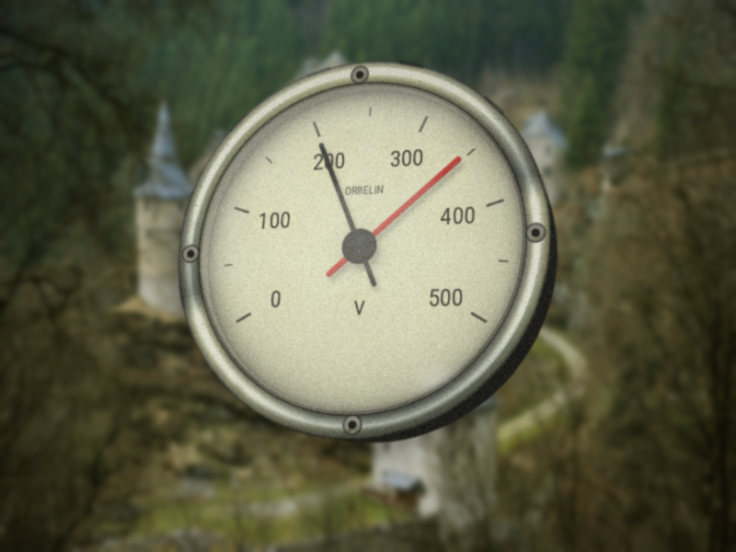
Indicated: 350 V
